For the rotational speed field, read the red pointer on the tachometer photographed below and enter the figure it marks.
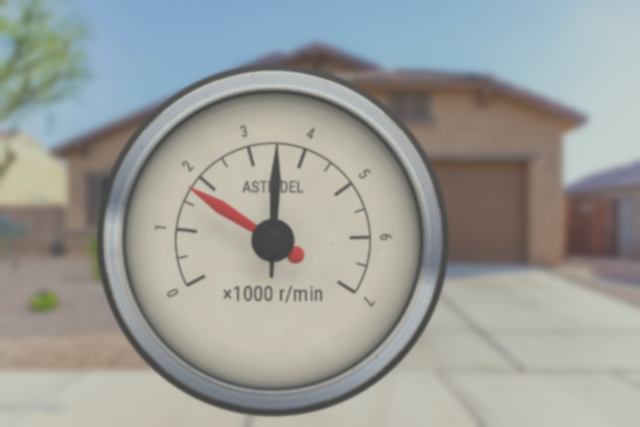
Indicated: 1750 rpm
